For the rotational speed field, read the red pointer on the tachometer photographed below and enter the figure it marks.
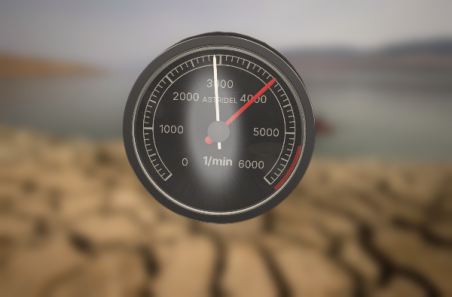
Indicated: 4000 rpm
